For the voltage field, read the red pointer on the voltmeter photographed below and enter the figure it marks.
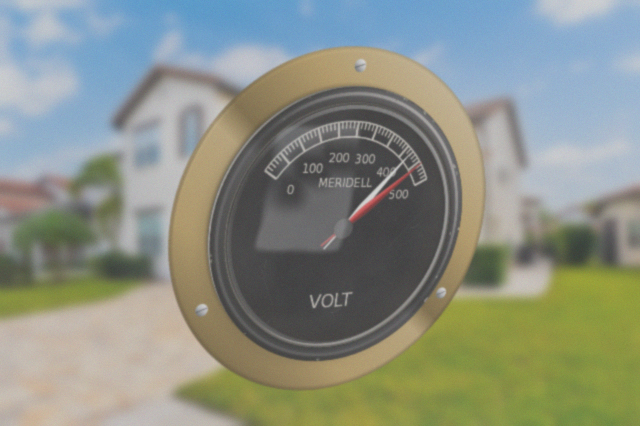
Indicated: 450 V
